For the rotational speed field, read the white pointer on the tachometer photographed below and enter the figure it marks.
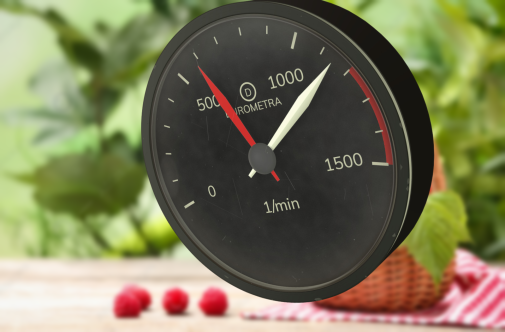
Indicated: 1150 rpm
